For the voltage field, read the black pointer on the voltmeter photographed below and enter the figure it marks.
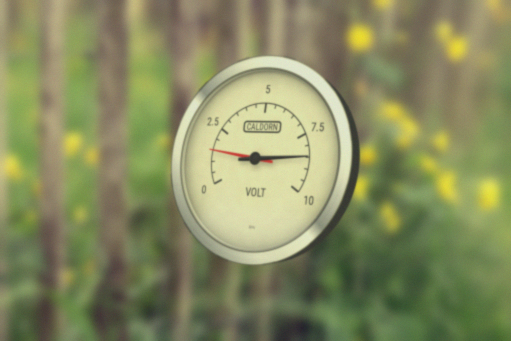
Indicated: 8.5 V
